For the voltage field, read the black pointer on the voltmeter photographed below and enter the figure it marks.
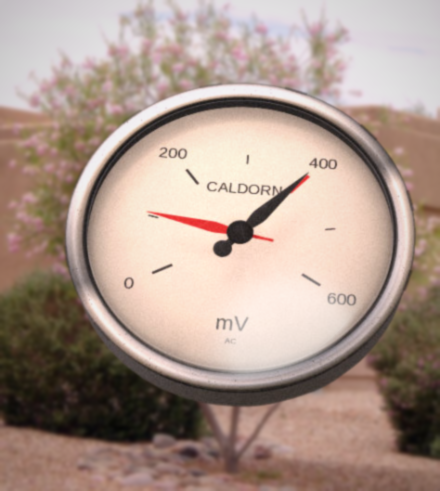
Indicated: 400 mV
